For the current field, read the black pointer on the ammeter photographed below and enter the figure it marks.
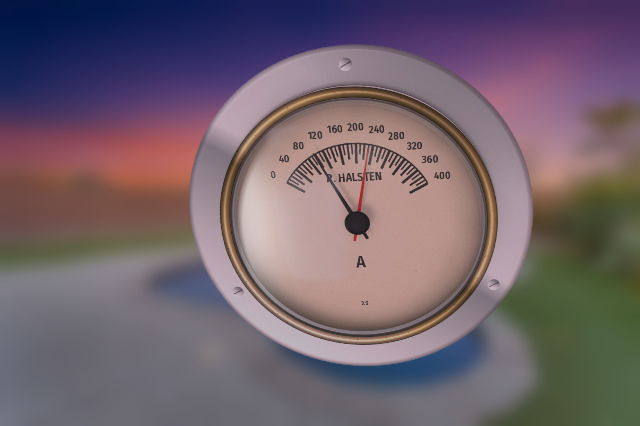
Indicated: 100 A
